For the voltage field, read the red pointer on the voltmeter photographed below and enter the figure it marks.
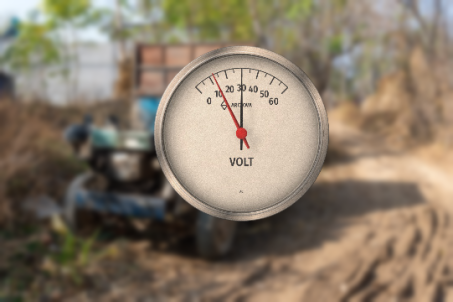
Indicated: 12.5 V
